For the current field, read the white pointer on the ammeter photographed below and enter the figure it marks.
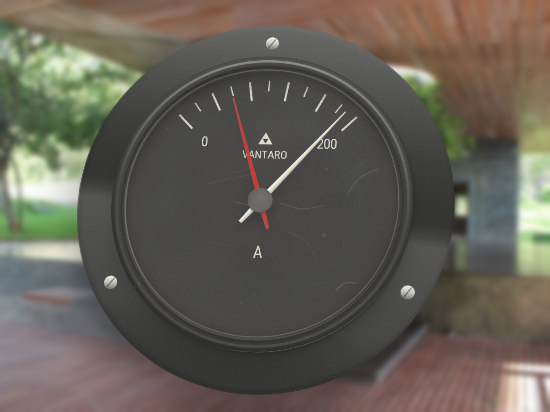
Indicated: 190 A
